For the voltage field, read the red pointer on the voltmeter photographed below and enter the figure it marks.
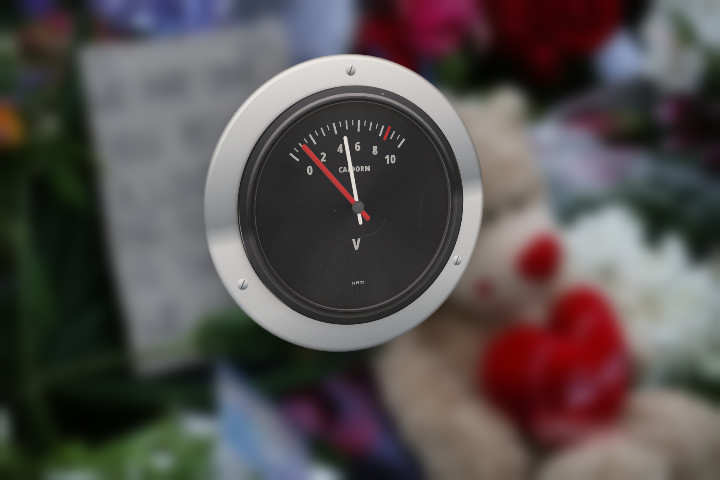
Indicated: 1 V
